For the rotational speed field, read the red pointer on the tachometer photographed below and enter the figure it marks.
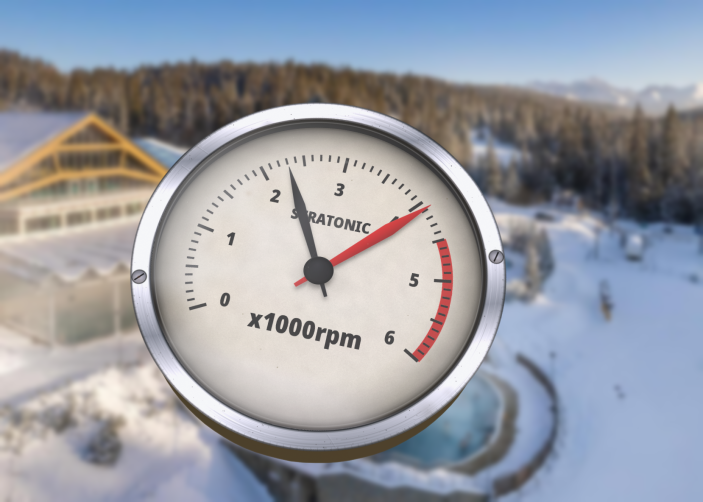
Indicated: 4100 rpm
